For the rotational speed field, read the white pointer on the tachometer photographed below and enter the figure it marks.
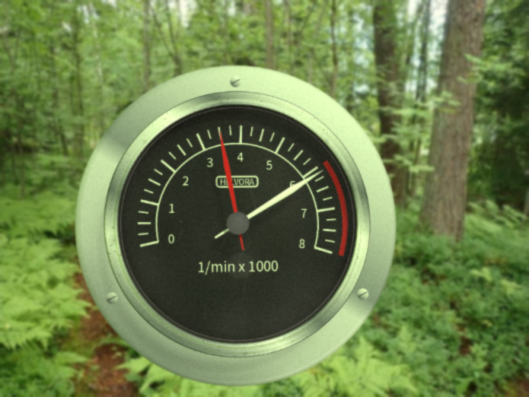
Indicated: 6125 rpm
